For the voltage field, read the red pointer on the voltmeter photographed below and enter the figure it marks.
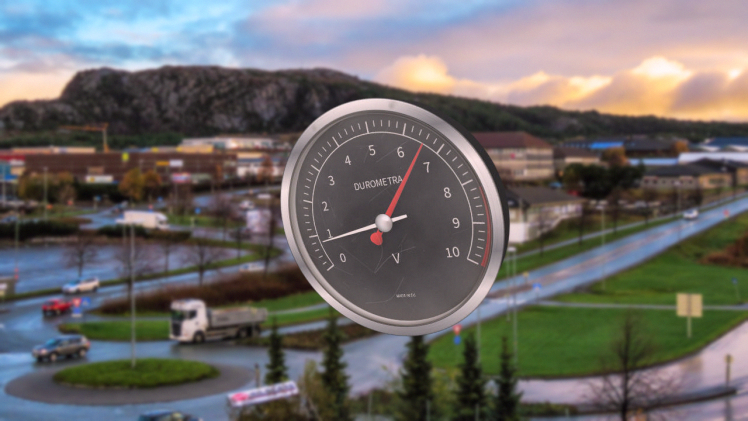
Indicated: 6.6 V
